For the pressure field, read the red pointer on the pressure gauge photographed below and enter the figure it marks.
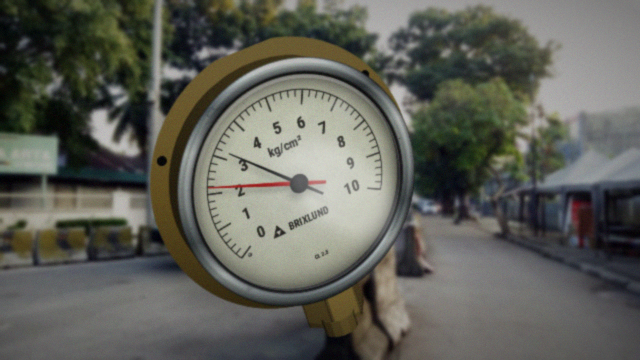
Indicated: 2.2 kg/cm²
